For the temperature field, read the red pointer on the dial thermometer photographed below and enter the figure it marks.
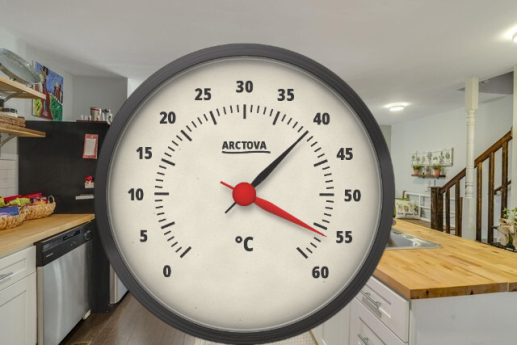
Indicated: 56 °C
